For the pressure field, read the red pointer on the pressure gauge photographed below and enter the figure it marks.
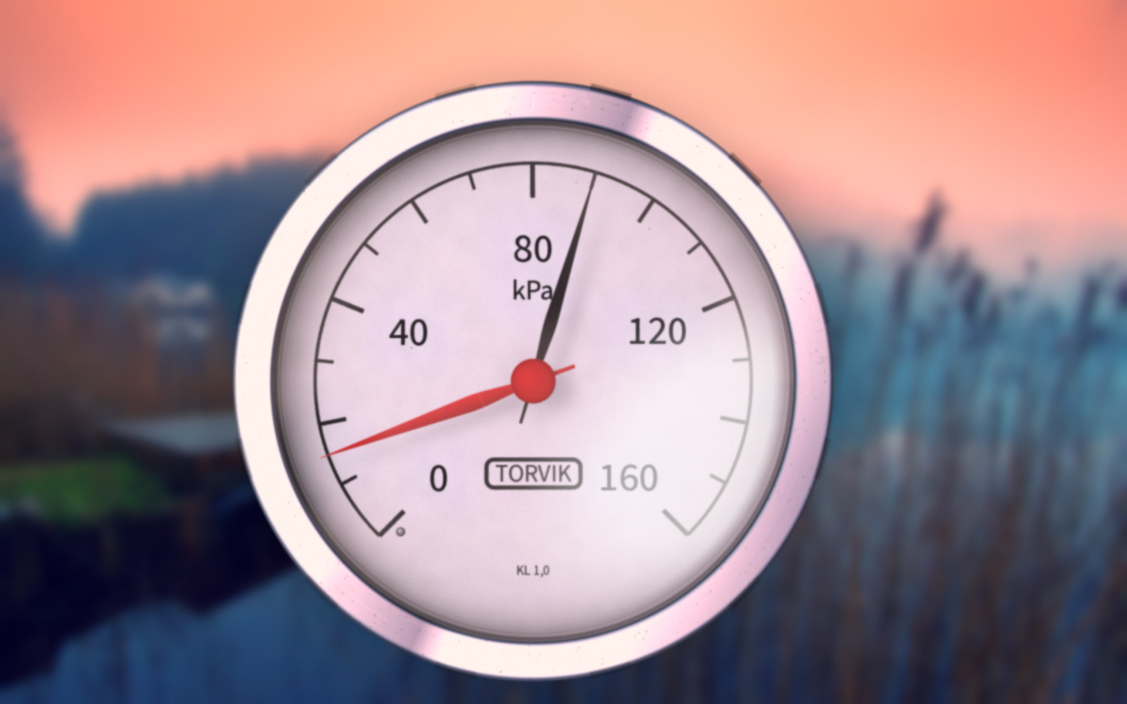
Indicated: 15 kPa
